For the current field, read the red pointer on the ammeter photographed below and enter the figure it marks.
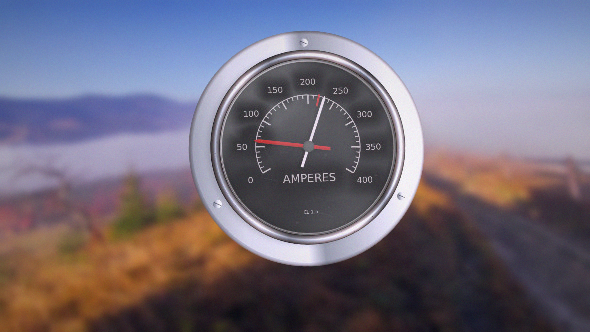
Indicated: 60 A
